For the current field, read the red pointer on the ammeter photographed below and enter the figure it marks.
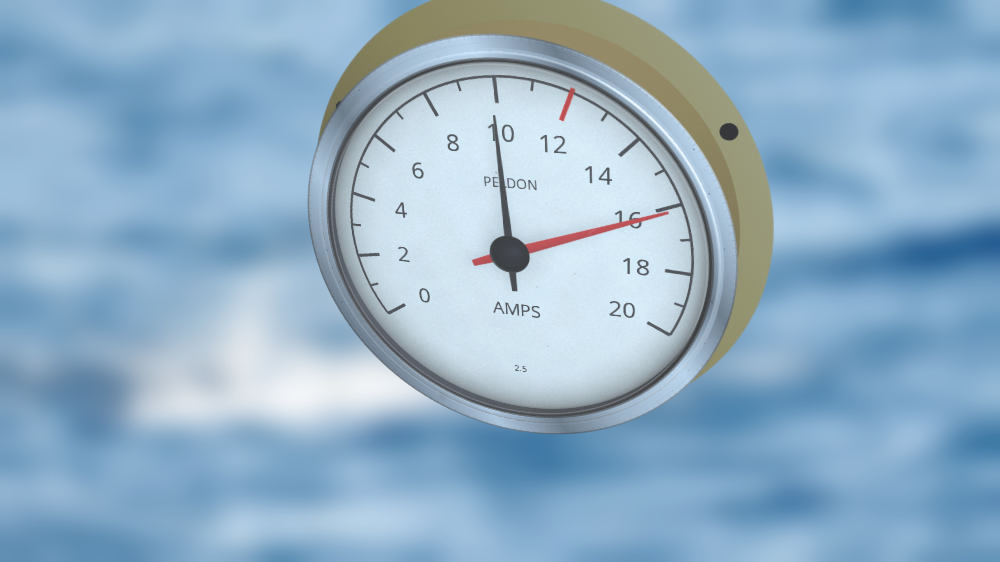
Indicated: 16 A
